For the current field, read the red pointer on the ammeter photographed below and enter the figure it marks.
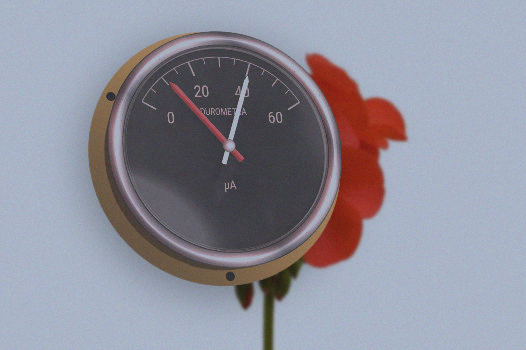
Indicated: 10 µA
